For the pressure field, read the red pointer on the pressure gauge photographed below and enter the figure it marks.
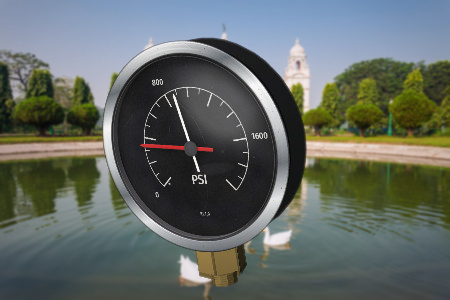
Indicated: 350 psi
